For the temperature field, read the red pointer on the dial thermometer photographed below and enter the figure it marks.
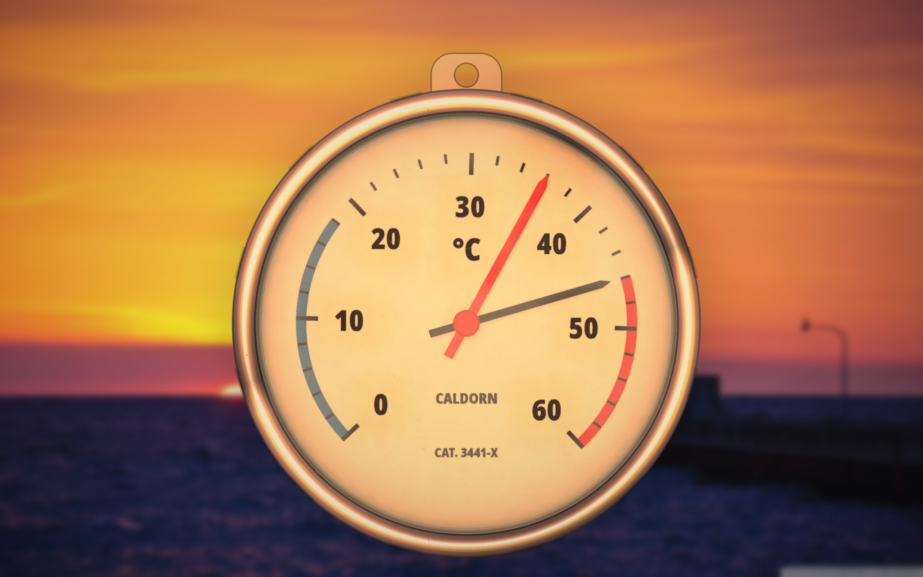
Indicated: 36 °C
